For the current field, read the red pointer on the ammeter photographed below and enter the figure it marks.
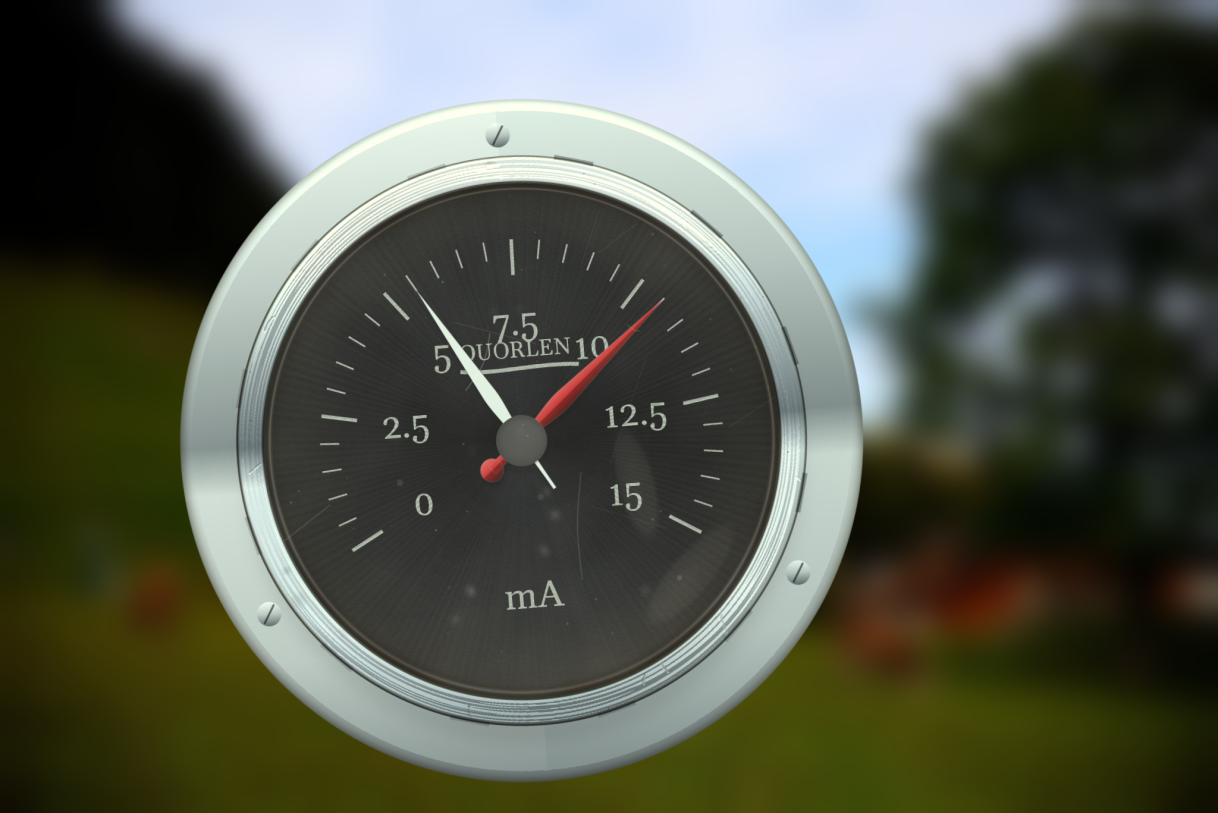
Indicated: 10.5 mA
